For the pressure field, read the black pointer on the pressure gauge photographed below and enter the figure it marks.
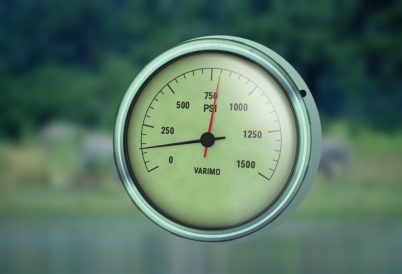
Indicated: 125 psi
